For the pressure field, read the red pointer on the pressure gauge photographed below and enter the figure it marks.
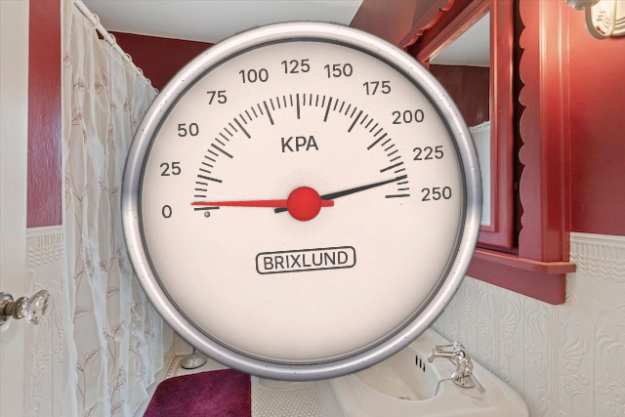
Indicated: 5 kPa
